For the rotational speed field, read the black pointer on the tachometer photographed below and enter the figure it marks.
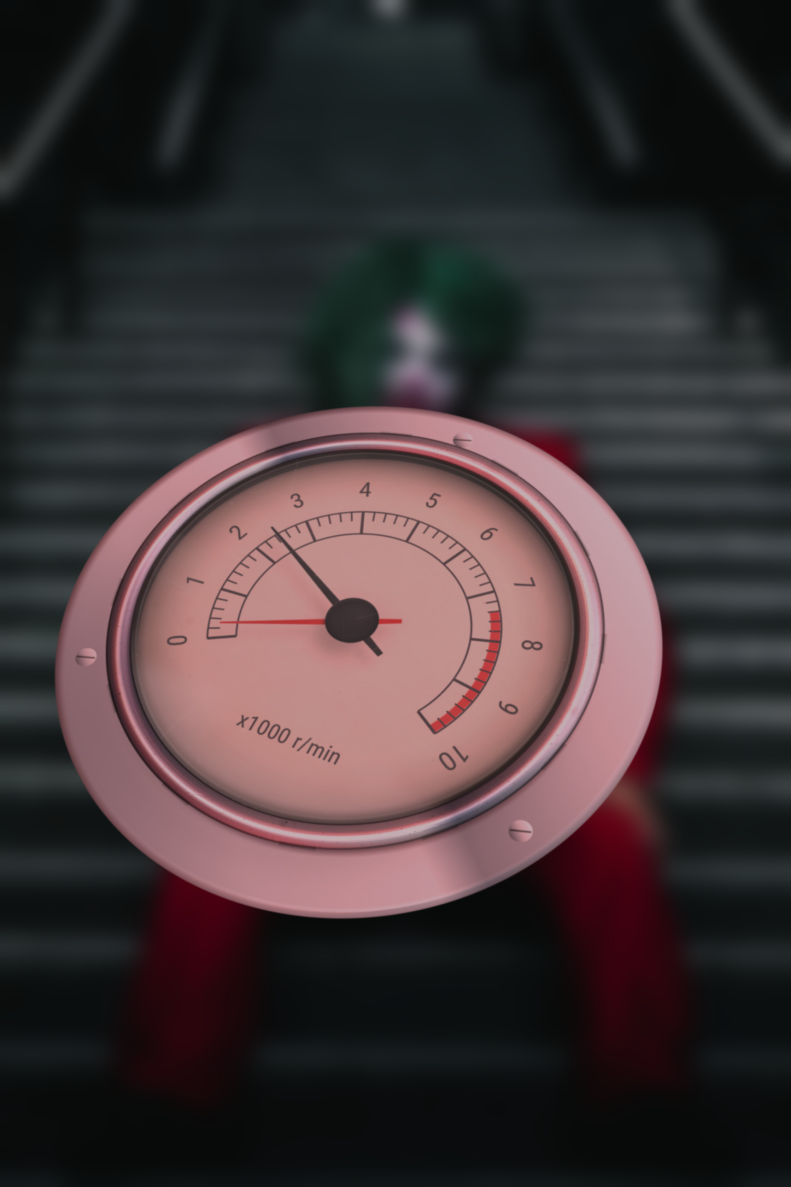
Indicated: 2400 rpm
